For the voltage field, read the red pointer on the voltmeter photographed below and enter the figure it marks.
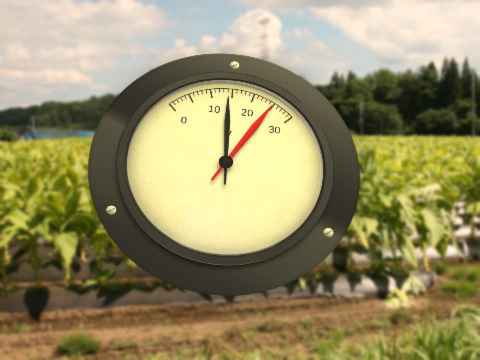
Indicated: 25 V
